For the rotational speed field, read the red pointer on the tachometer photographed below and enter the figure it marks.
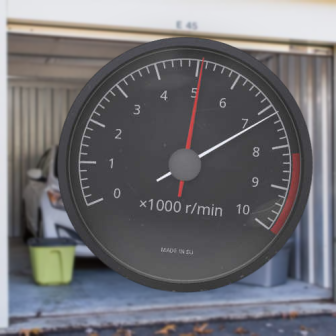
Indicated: 5100 rpm
